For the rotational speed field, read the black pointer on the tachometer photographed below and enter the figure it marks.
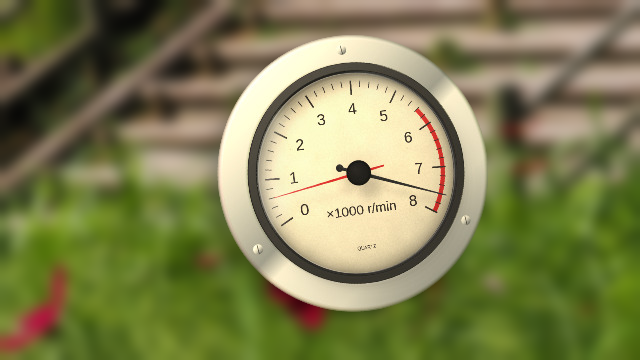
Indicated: 7600 rpm
